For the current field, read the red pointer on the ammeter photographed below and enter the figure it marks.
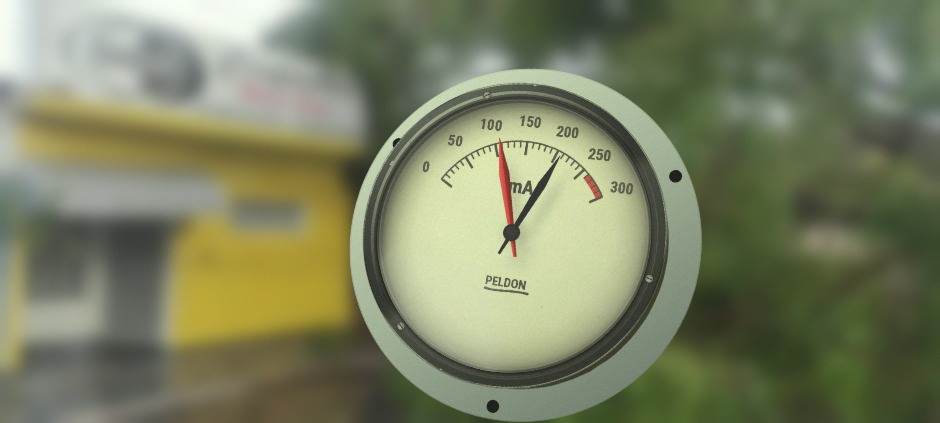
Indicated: 110 mA
